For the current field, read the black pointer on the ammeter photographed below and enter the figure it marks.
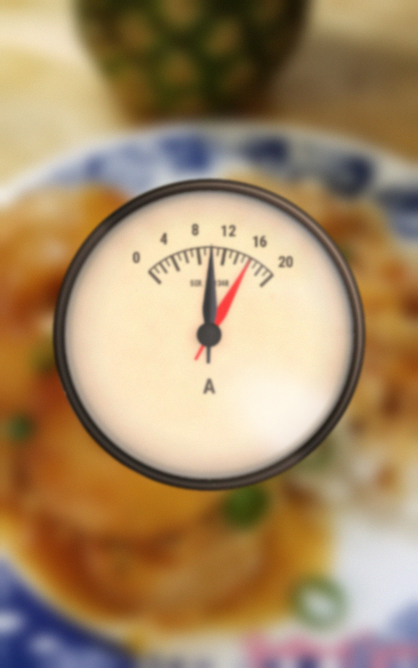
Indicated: 10 A
